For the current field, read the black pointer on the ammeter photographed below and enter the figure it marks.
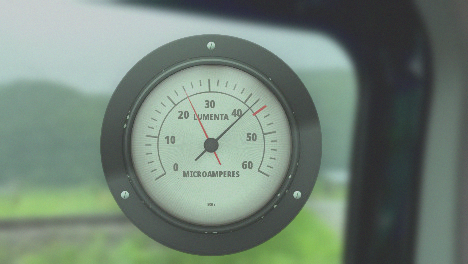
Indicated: 42 µA
